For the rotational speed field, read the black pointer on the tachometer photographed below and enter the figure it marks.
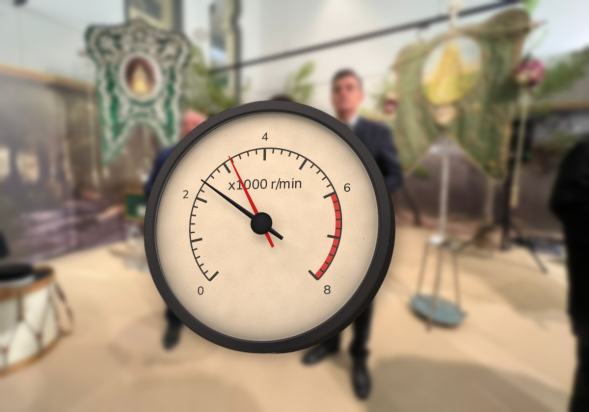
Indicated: 2400 rpm
